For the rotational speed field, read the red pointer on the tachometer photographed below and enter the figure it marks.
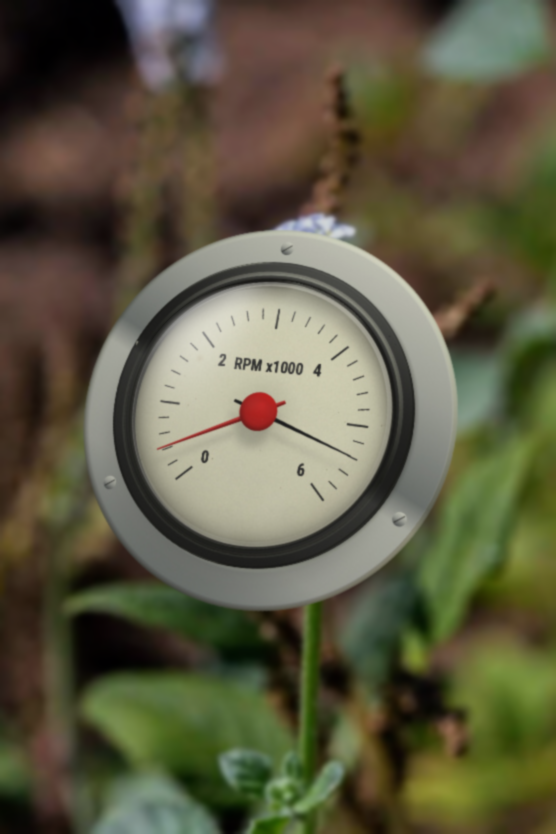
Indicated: 400 rpm
